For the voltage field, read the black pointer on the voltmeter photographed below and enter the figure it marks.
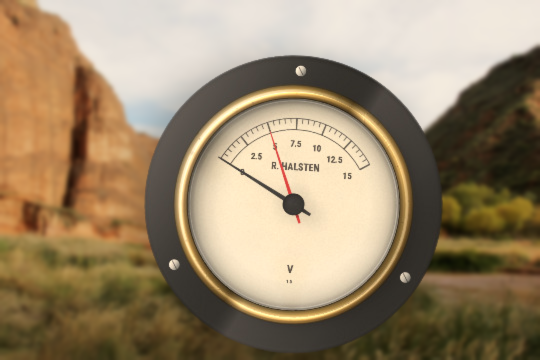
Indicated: 0 V
